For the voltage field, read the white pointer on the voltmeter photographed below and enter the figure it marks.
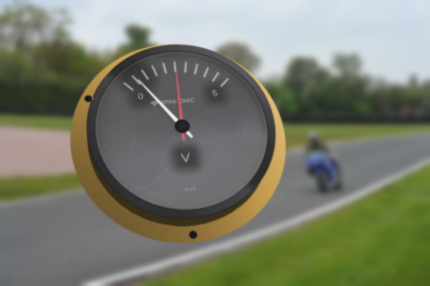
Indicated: 0.5 V
